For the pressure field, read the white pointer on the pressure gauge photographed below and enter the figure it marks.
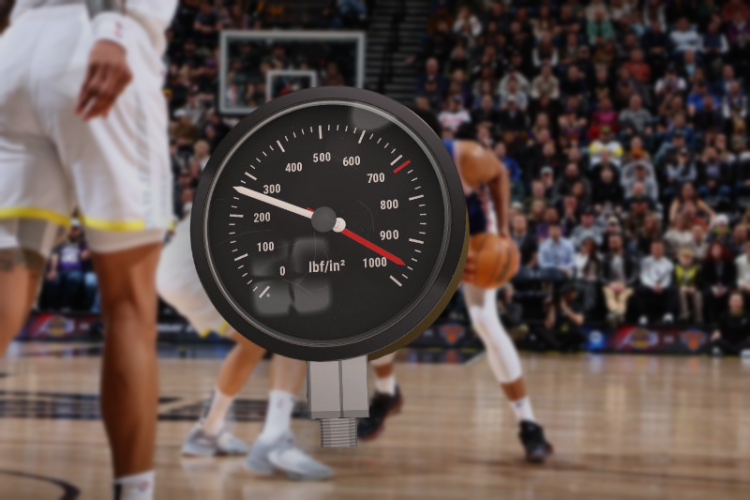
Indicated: 260 psi
